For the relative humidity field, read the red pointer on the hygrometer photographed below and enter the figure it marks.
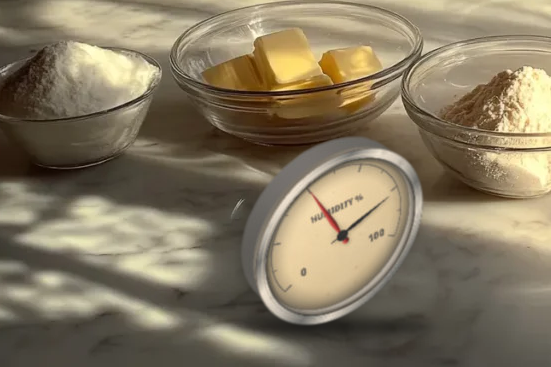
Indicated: 40 %
